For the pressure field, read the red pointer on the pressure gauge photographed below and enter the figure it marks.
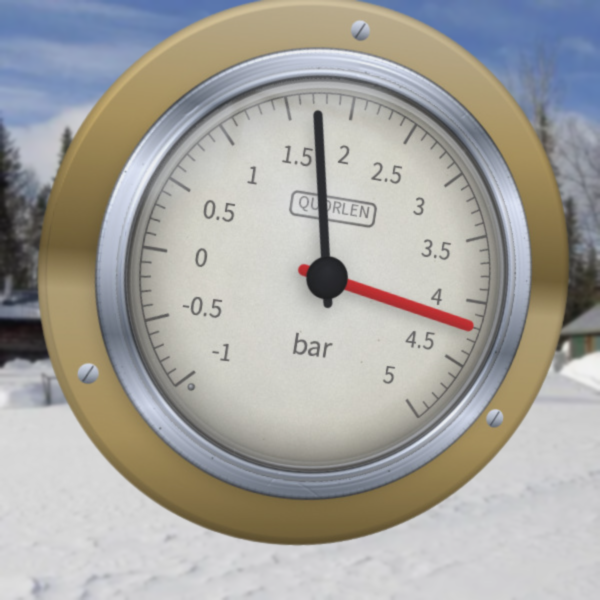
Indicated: 4.2 bar
